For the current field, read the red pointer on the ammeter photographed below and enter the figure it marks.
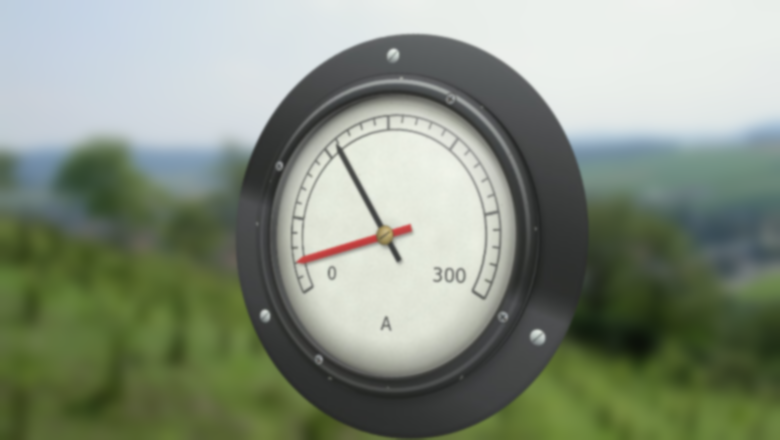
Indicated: 20 A
